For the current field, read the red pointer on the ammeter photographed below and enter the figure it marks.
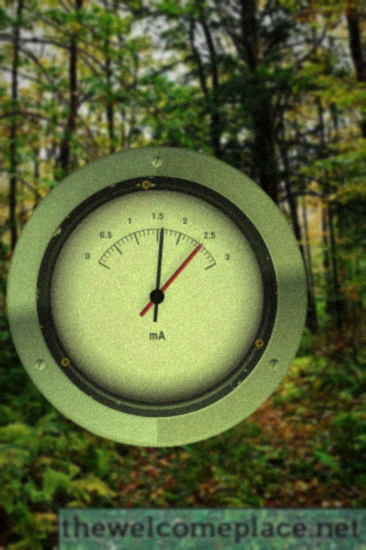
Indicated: 2.5 mA
